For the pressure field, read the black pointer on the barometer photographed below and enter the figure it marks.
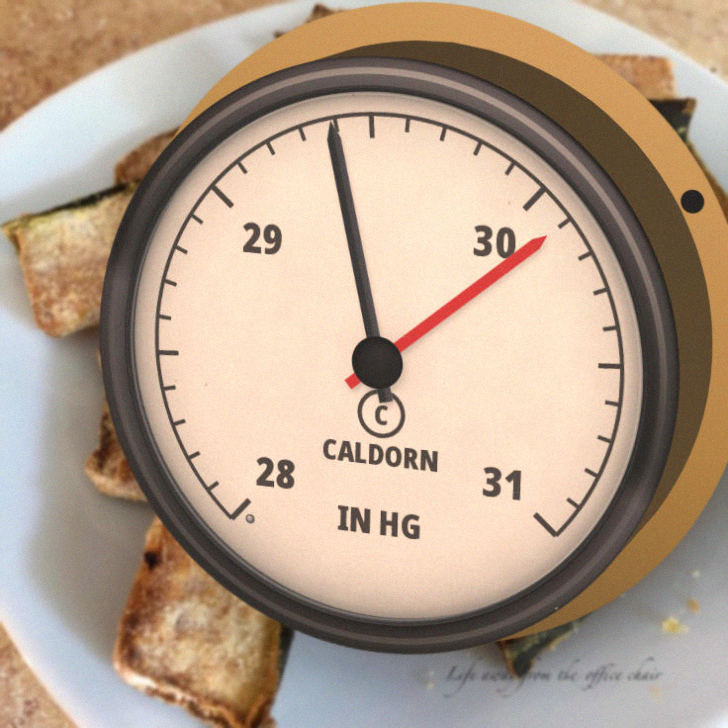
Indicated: 29.4 inHg
